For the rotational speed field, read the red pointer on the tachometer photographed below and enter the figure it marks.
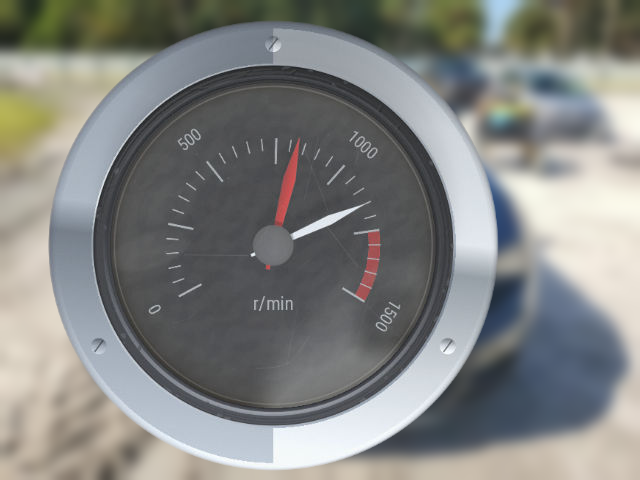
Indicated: 825 rpm
